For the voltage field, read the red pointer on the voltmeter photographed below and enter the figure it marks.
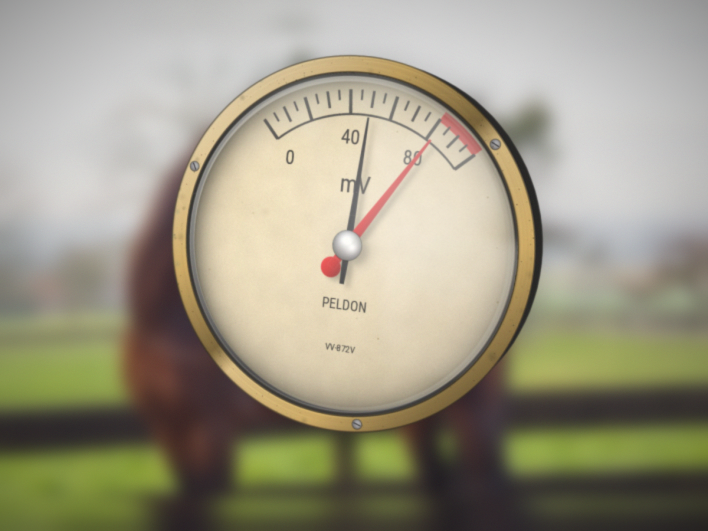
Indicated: 82.5 mV
